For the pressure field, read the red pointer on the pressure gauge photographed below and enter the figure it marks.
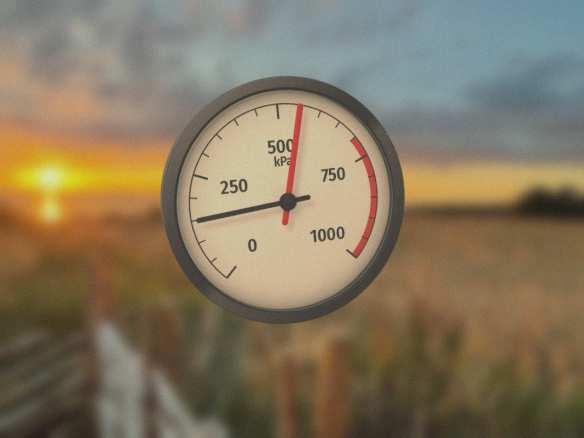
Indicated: 550 kPa
